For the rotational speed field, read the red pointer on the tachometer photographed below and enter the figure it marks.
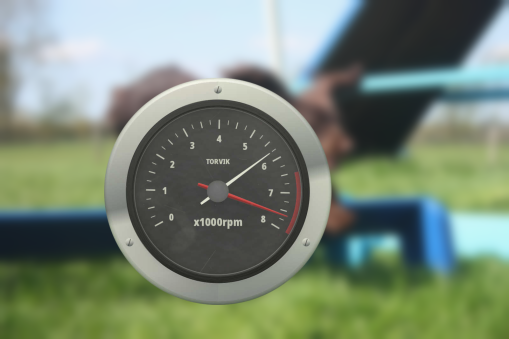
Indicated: 7625 rpm
